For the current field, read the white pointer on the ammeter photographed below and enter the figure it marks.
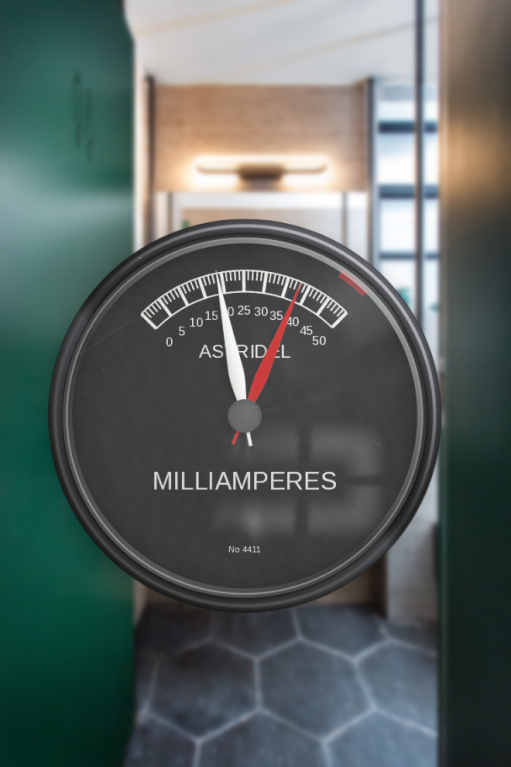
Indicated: 19 mA
